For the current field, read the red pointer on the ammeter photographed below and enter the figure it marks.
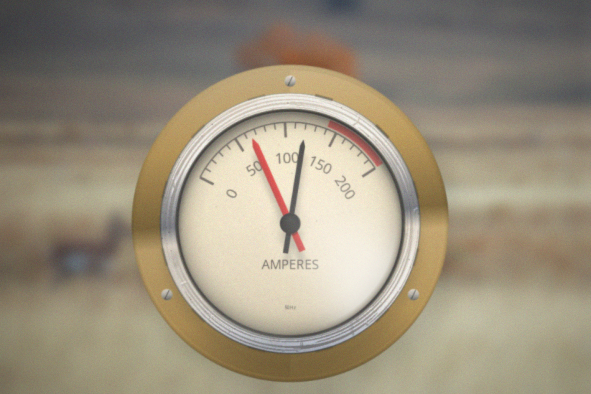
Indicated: 65 A
